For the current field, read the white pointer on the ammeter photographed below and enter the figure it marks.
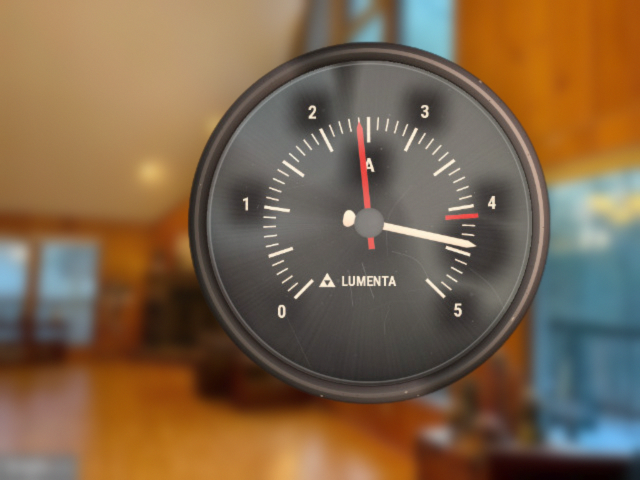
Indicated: 4.4 A
